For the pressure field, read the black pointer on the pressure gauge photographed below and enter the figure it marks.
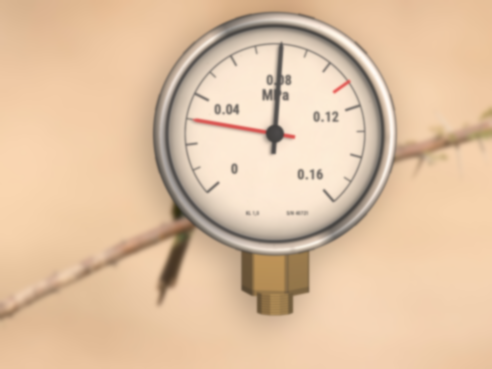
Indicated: 0.08 MPa
